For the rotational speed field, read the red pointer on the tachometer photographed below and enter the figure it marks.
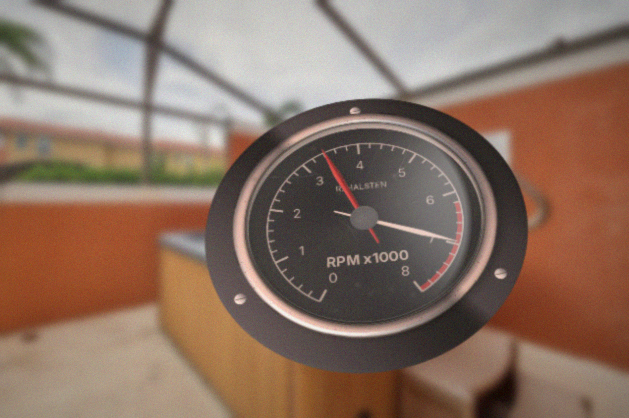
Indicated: 3400 rpm
